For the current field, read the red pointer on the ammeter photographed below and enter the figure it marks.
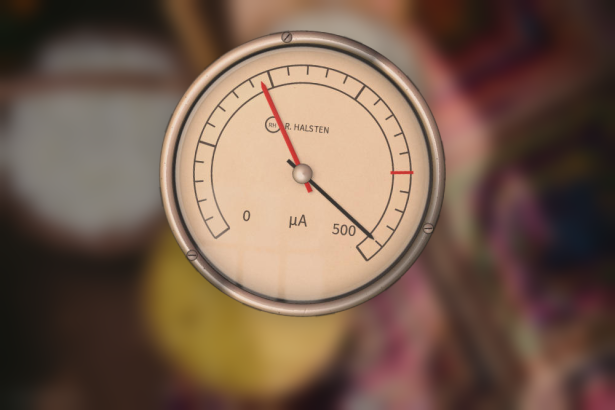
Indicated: 190 µA
